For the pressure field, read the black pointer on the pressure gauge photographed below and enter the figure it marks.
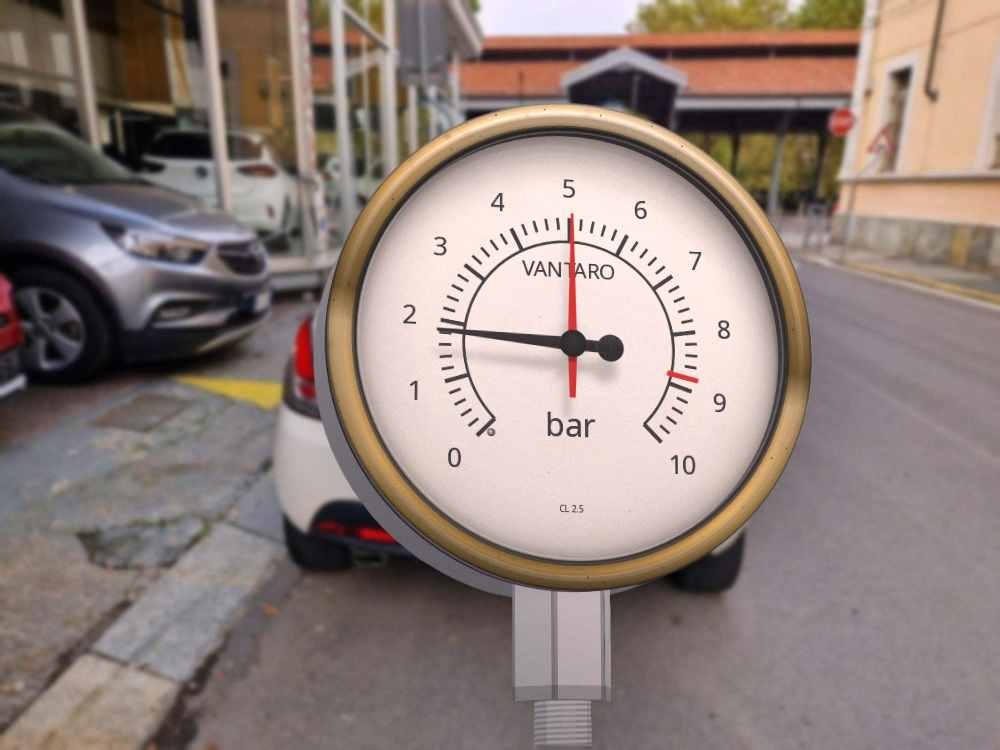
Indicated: 1.8 bar
